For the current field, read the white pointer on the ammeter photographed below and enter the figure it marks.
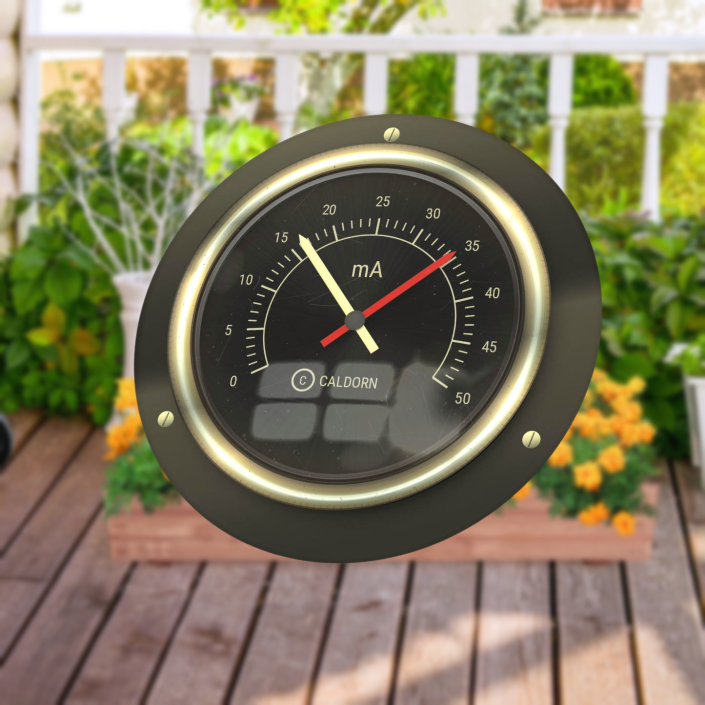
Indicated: 16.5 mA
